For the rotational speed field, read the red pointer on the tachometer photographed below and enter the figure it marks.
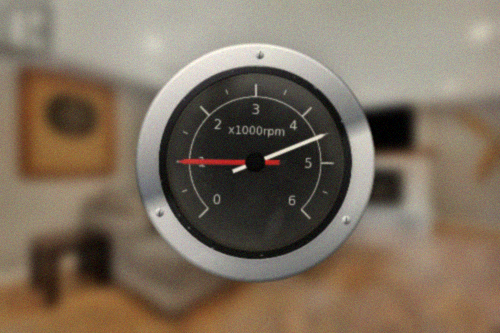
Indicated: 1000 rpm
